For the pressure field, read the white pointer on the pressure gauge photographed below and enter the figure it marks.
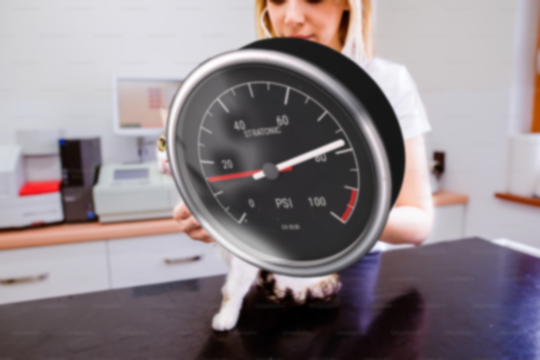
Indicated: 77.5 psi
